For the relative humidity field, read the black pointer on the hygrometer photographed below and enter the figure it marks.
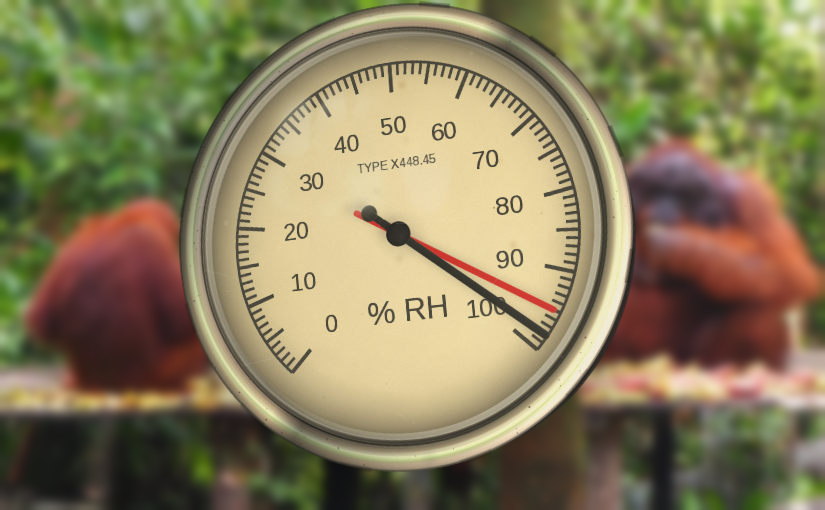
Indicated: 98 %
